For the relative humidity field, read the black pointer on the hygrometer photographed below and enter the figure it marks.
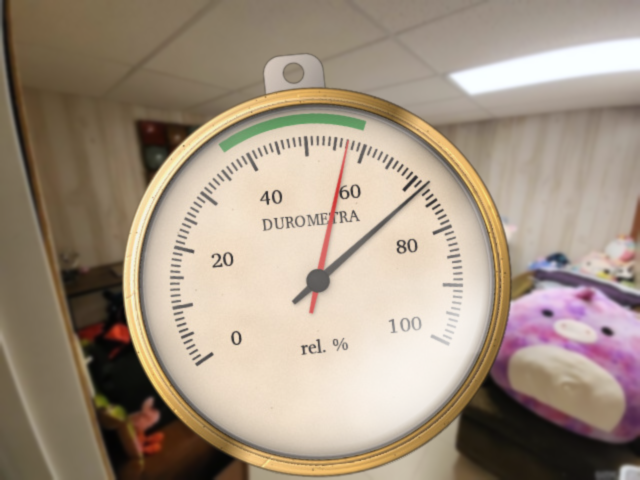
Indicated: 72 %
